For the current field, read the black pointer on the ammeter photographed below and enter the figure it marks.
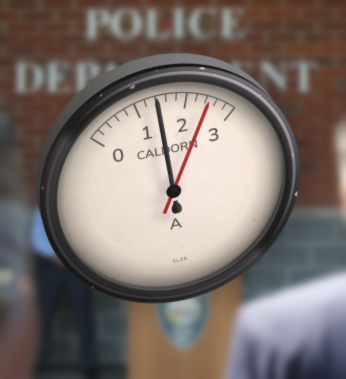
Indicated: 1.4 A
